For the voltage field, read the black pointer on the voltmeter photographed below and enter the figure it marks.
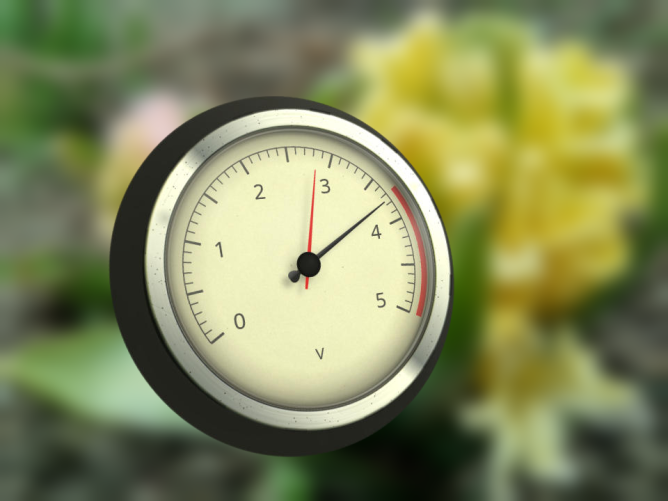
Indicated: 3.75 V
